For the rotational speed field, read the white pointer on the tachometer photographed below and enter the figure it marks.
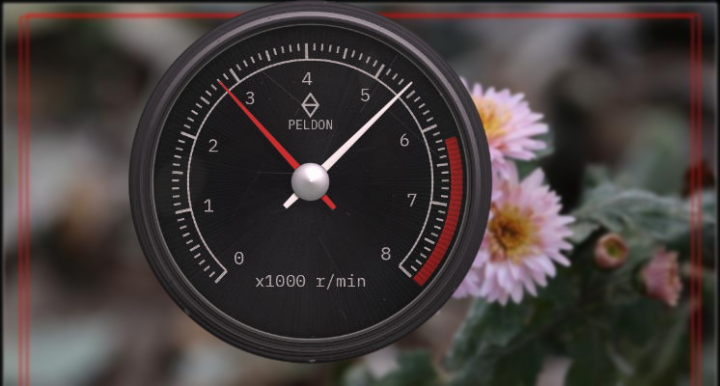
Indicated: 5400 rpm
